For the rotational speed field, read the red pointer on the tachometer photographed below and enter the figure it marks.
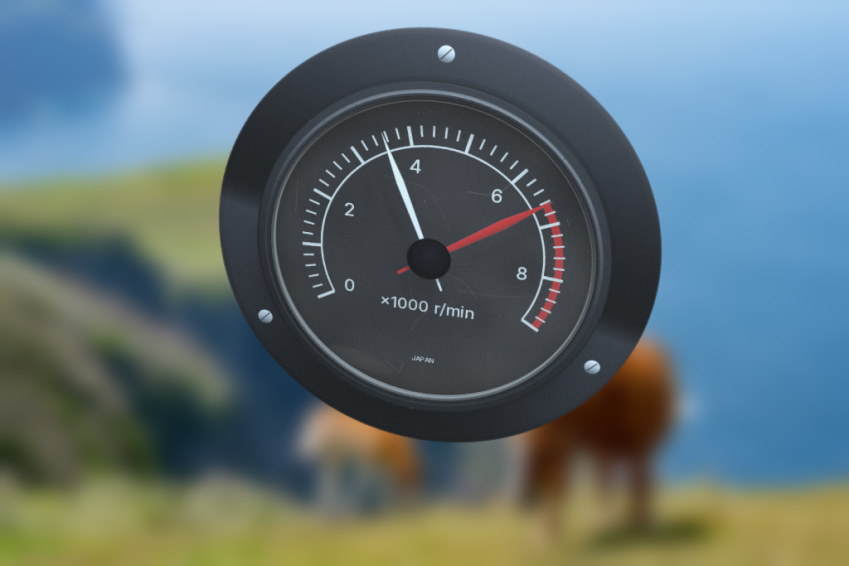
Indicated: 6600 rpm
